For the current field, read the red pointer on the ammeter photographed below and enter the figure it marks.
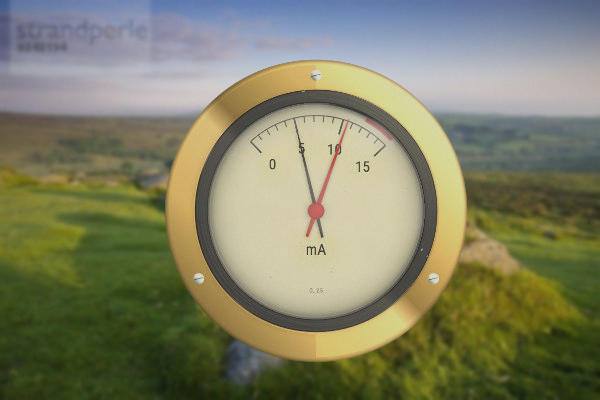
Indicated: 10.5 mA
